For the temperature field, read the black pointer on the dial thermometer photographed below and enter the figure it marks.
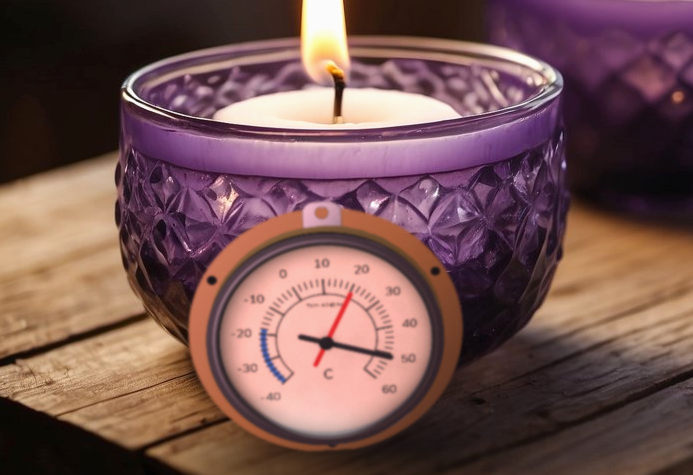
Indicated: 50 °C
